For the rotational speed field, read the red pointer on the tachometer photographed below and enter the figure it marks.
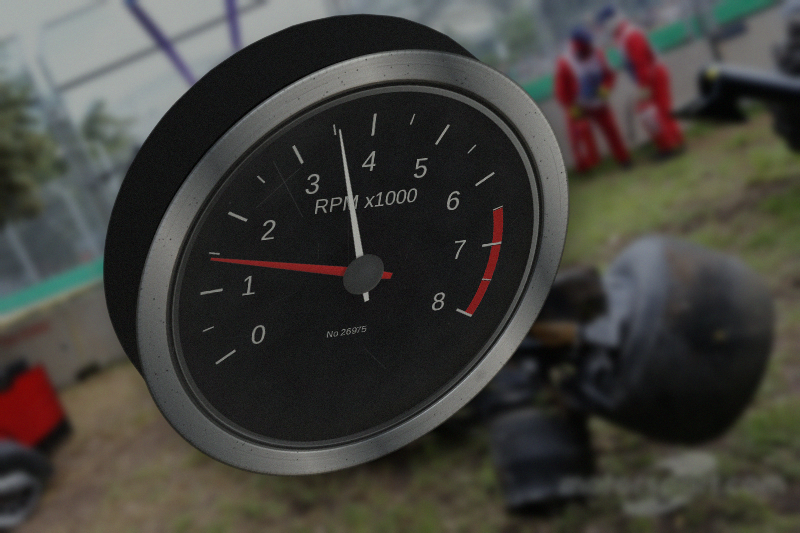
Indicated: 1500 rpm
